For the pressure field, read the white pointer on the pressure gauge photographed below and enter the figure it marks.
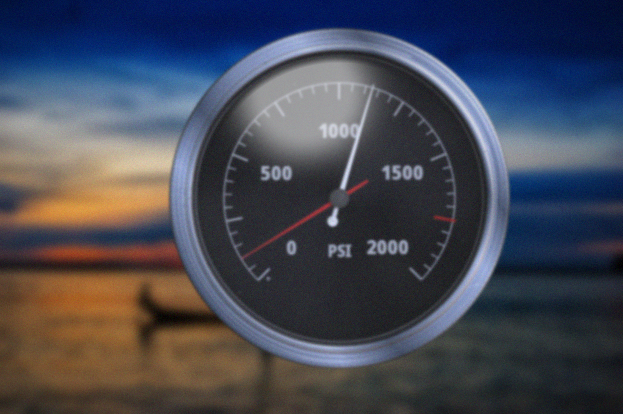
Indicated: 1125 psi
